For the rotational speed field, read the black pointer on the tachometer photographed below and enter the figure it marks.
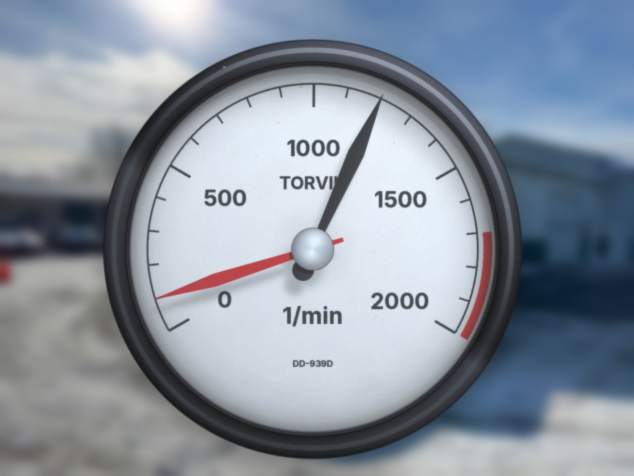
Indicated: 1200 rpm
